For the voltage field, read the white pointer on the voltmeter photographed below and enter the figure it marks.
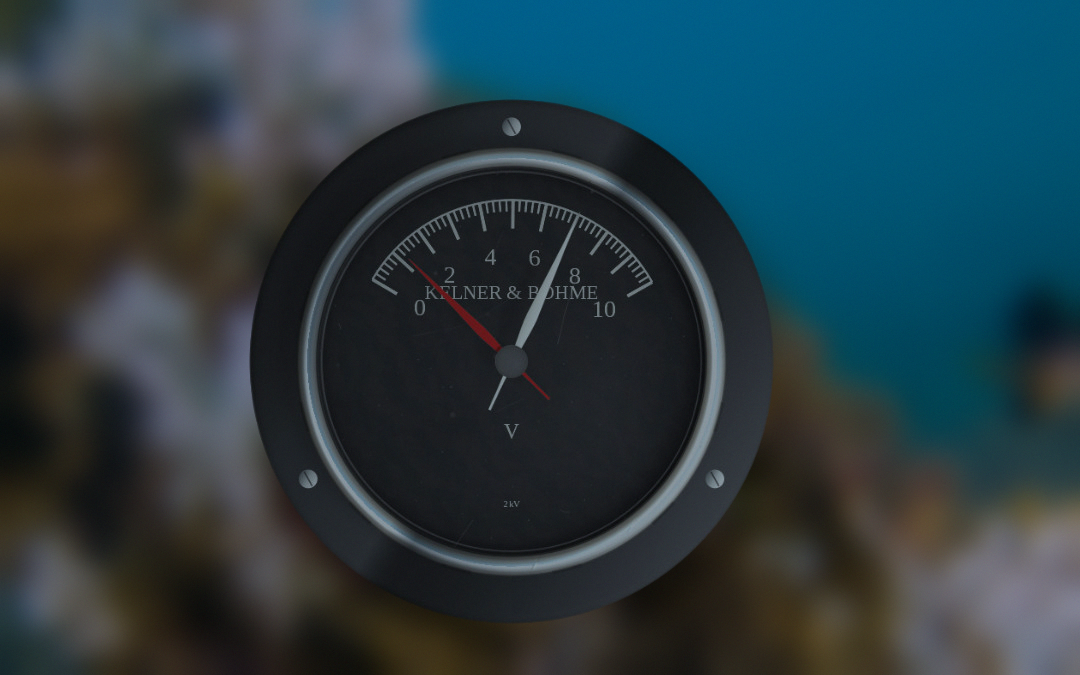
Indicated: 7 V
